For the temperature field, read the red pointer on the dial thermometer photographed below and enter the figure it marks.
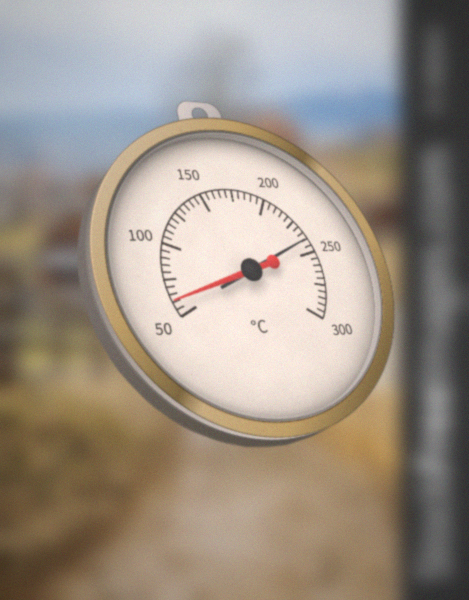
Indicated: 60 °C
